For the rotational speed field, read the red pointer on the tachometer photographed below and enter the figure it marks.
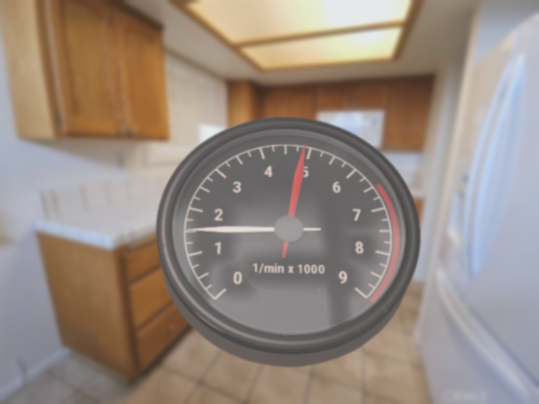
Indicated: 4875 rpm
